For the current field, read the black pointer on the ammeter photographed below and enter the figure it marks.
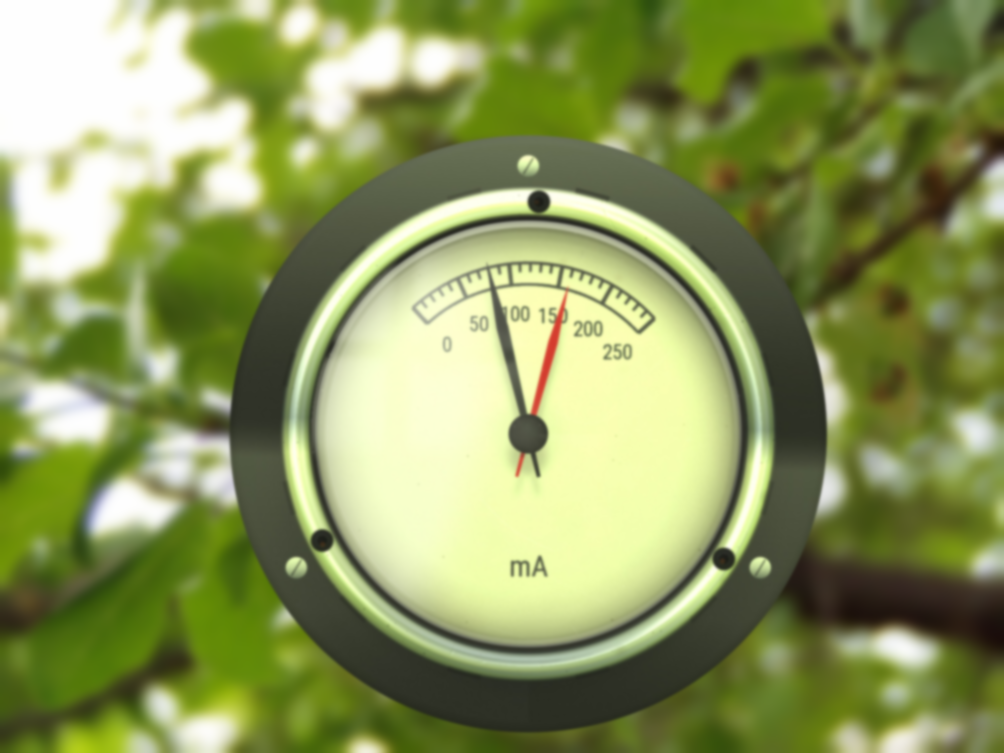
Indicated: 80 mA
